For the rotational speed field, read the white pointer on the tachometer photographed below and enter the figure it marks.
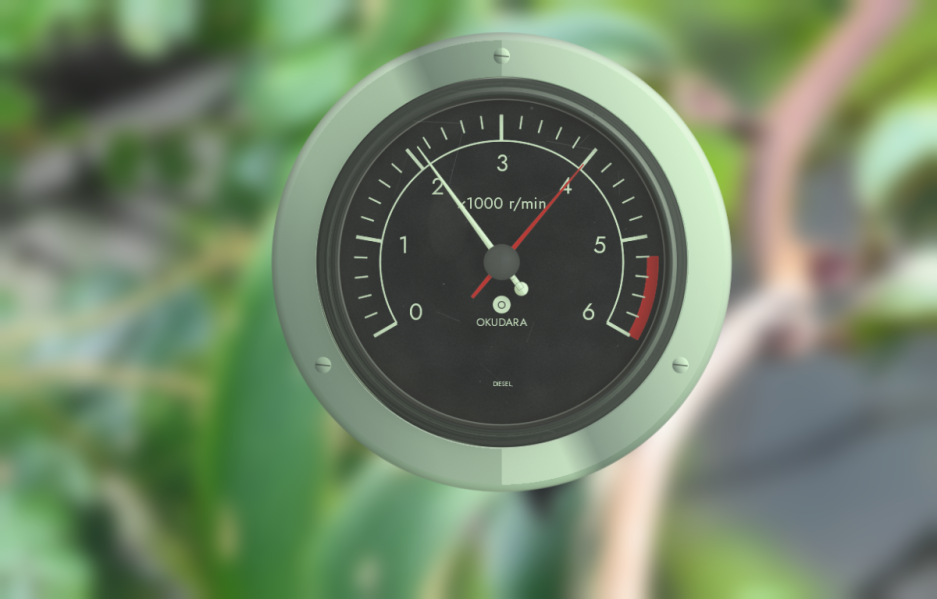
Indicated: 2100 rpm
